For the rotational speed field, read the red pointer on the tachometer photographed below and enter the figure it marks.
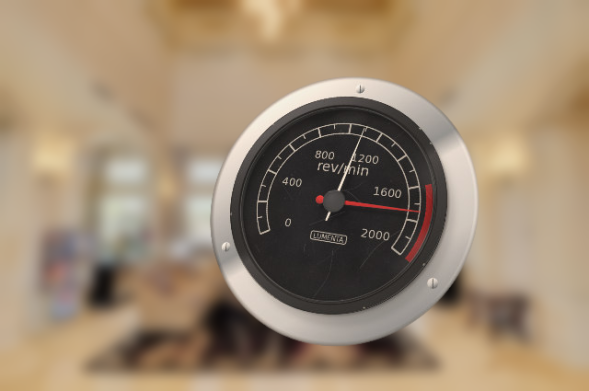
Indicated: 1750 rpm
